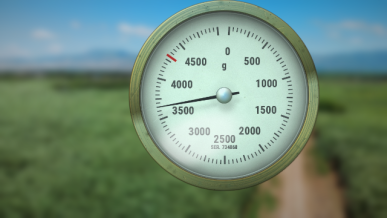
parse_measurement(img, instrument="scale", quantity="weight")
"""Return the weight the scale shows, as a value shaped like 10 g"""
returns 3650 g
